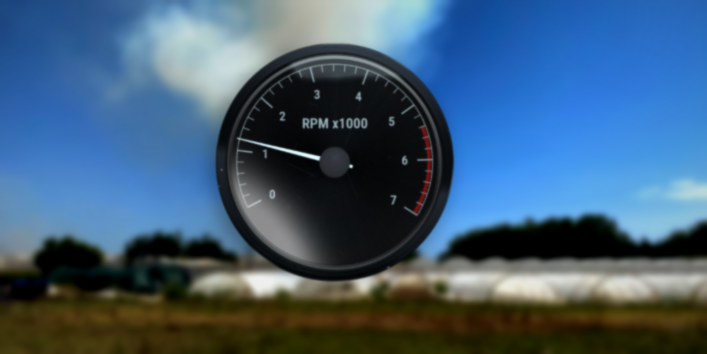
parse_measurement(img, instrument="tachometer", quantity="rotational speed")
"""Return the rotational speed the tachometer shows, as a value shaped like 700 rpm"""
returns 1200 rpm
